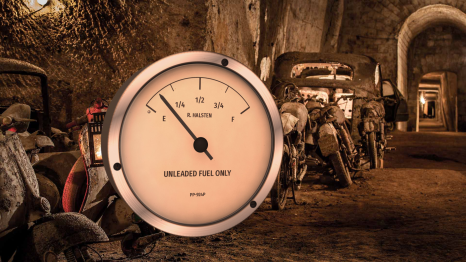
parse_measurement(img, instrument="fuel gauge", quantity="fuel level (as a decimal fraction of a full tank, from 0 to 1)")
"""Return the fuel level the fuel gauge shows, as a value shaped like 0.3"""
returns 0.125
